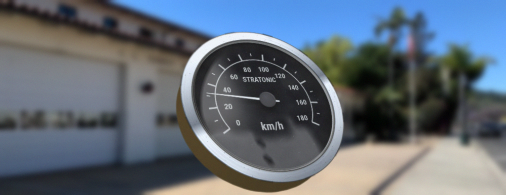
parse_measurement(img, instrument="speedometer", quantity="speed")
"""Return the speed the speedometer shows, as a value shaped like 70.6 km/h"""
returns 30 km/h
